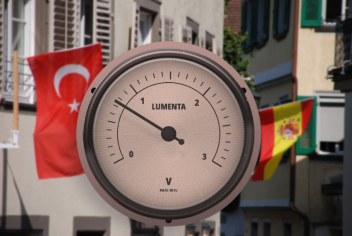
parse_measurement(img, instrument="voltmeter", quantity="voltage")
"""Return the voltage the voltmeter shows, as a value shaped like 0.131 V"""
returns 0.75 V
